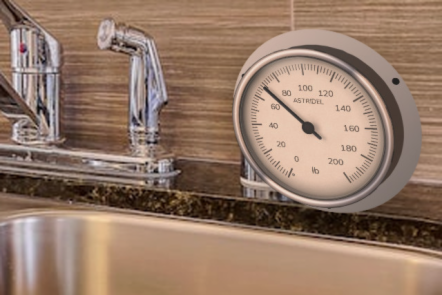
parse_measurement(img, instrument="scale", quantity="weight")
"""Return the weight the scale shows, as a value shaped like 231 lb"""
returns 70 lb
